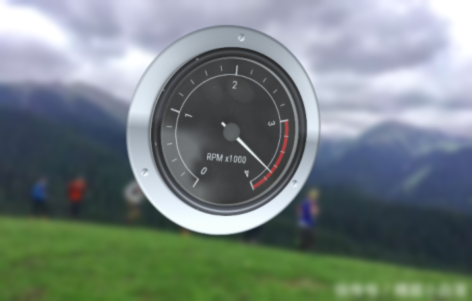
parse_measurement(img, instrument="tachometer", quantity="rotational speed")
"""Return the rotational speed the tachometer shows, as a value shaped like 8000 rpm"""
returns 3700 rpm
